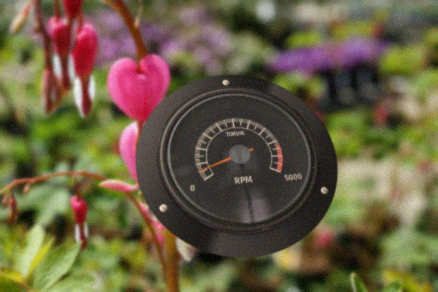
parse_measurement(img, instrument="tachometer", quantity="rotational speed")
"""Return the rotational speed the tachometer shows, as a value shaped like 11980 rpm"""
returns 250 rpm
